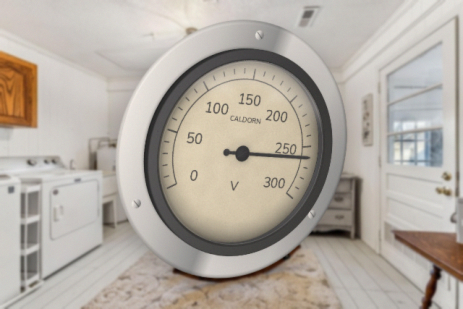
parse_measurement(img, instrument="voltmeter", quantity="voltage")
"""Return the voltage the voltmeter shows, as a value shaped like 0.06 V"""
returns 260 V
